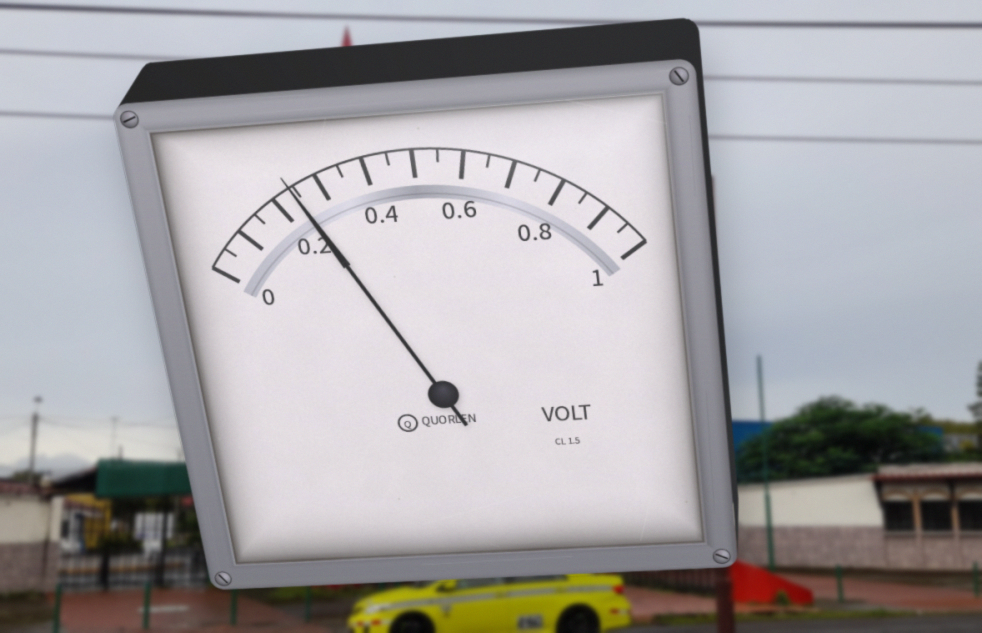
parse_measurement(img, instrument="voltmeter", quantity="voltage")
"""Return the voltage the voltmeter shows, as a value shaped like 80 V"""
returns 0.25 V
